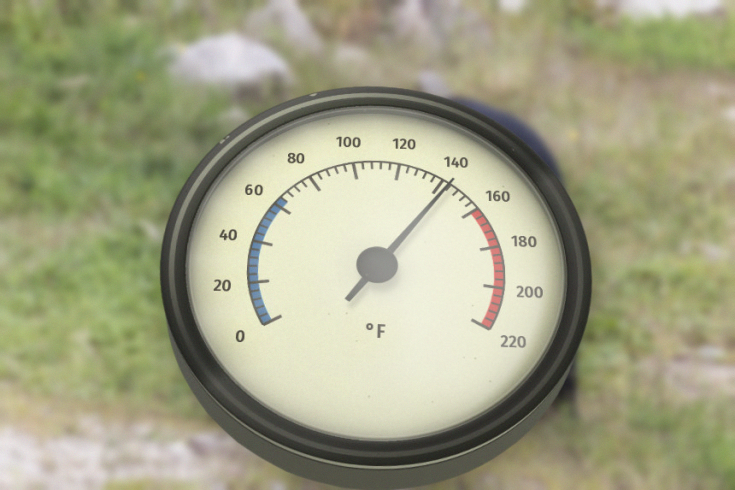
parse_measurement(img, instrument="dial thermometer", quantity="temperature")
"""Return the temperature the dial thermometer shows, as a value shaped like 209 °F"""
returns 144 °F
